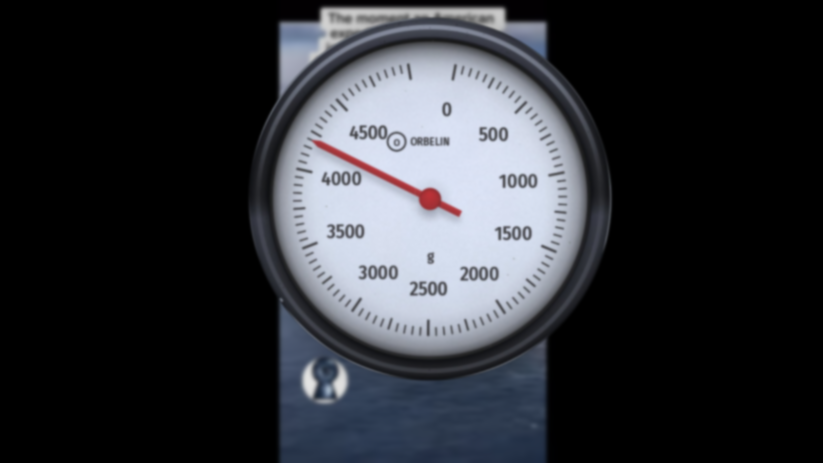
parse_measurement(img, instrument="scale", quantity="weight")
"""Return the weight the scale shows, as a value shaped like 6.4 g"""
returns 4200 g
